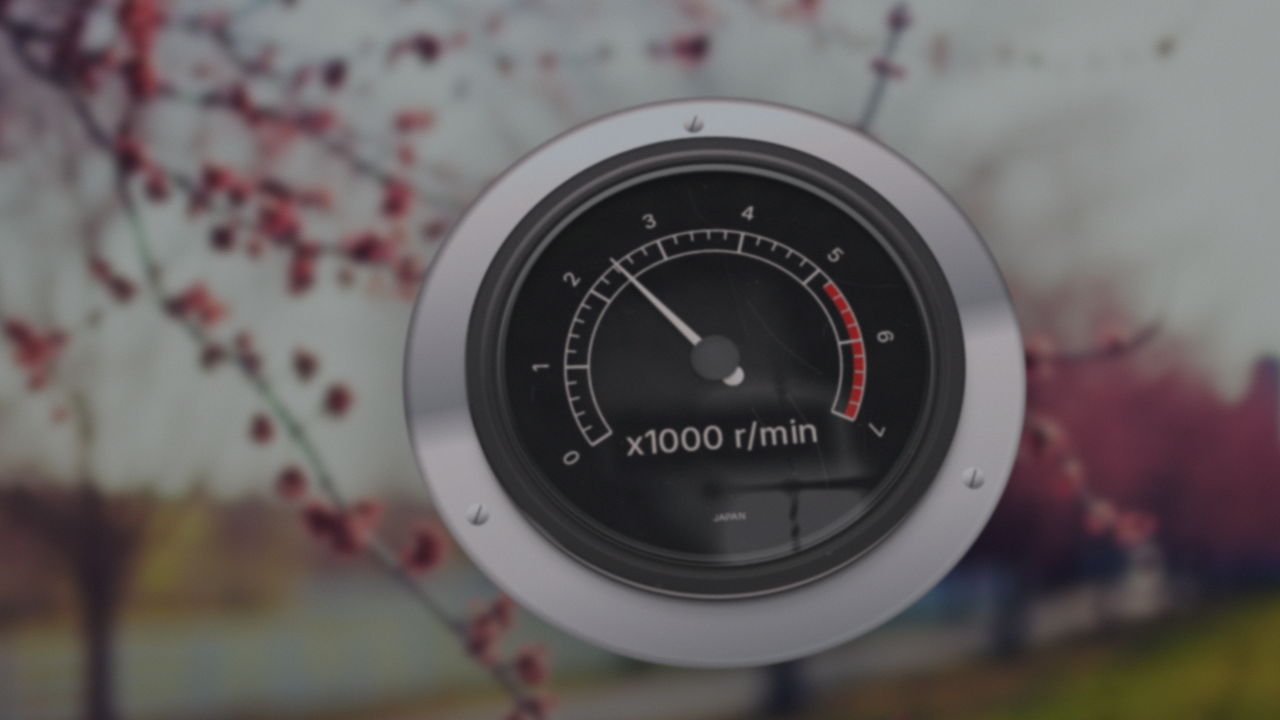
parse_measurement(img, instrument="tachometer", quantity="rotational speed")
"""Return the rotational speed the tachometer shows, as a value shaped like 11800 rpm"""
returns 2400 rpm
